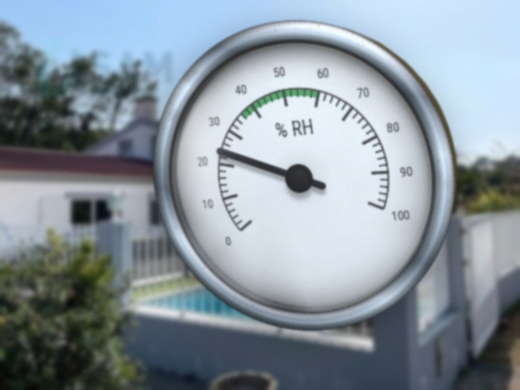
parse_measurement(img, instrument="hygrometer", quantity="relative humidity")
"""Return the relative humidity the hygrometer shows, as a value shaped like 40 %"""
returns 24 %
